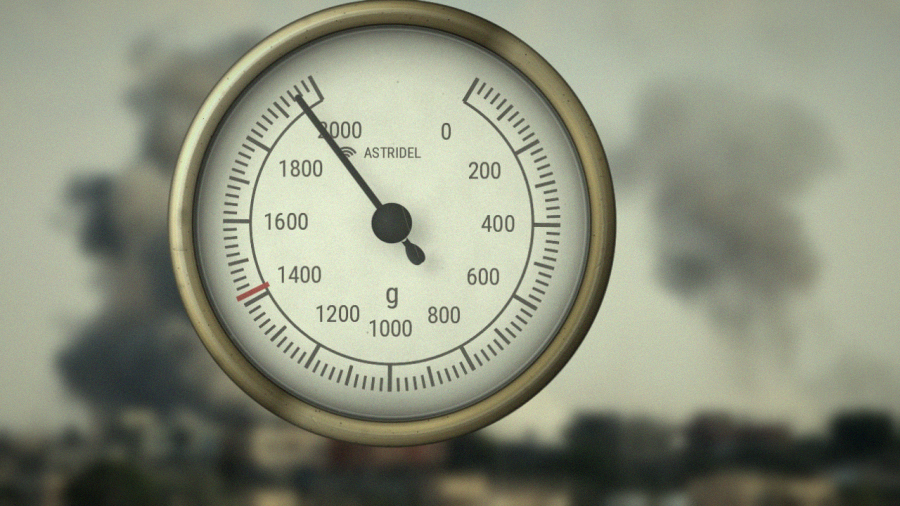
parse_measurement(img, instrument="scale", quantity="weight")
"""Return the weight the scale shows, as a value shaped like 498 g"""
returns 1950 g
